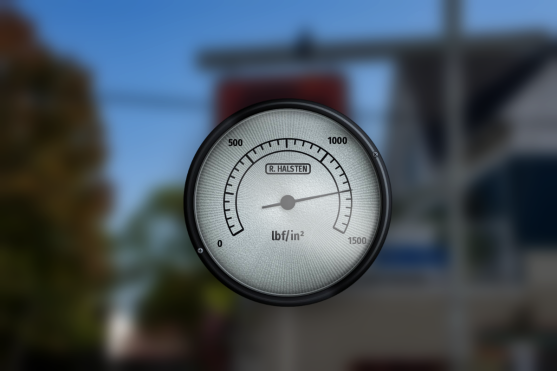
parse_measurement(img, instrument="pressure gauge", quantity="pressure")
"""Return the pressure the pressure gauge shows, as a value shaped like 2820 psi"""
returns 1250 psi
